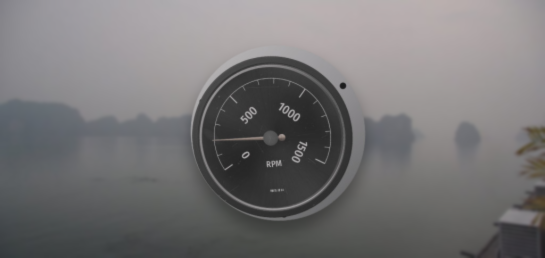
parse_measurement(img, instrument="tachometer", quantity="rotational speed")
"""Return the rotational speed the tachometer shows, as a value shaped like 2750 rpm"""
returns 200 rpm
